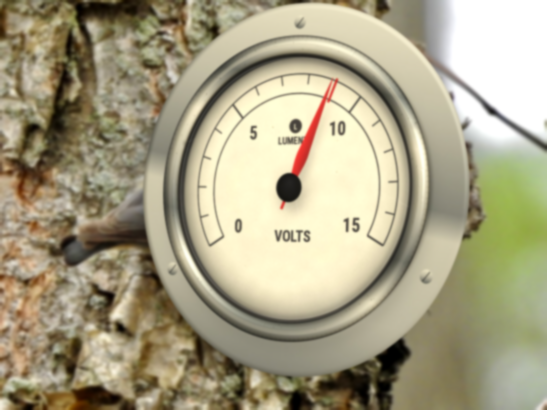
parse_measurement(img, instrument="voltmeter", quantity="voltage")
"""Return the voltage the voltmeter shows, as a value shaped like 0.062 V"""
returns 9 V
